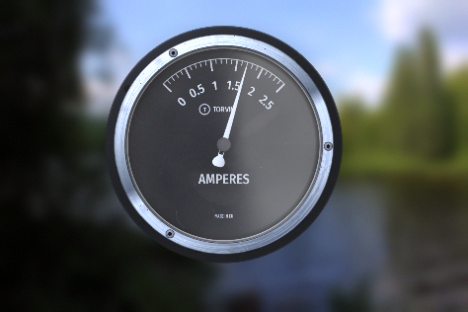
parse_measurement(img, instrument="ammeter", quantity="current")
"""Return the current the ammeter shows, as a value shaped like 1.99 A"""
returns 1.7 A
